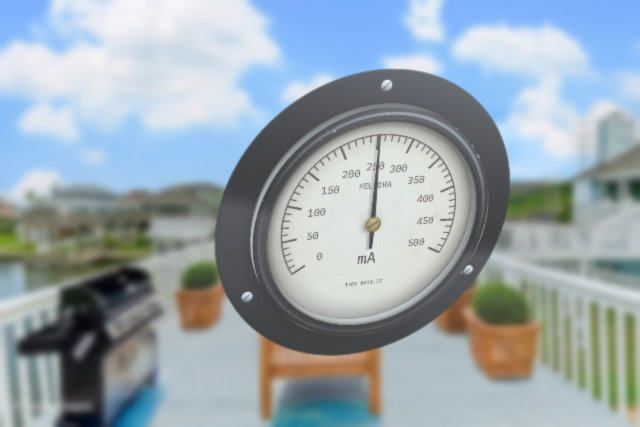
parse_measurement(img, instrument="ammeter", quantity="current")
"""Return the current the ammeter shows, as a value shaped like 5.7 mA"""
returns 250 mA
